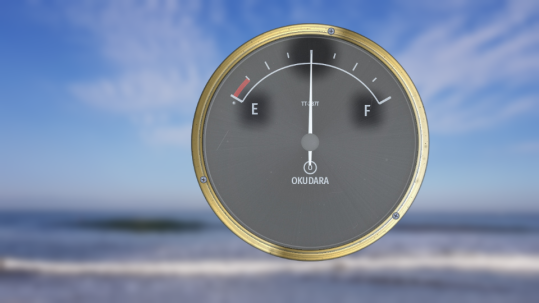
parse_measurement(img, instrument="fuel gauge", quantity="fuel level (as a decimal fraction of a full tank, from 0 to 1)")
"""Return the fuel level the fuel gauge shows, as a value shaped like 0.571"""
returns 0.5
